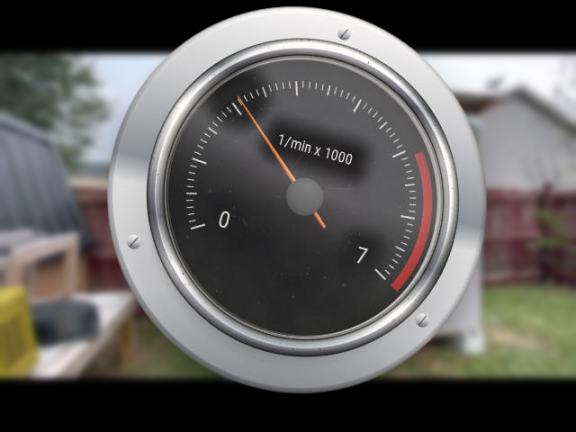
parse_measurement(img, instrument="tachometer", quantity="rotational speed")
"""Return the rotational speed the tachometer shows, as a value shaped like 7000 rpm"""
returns 2100 rpm
